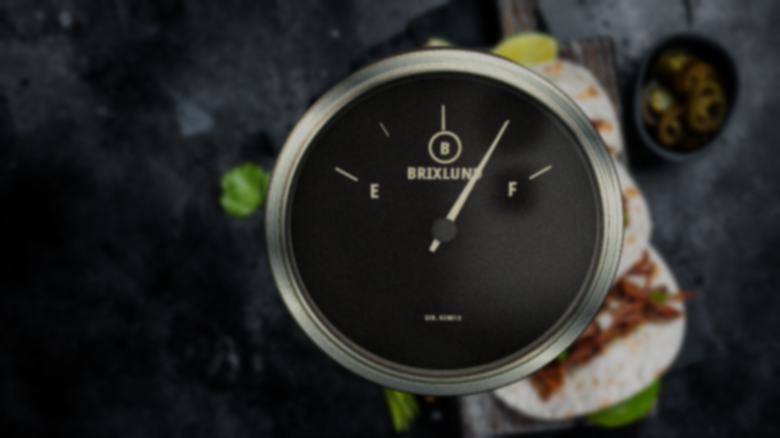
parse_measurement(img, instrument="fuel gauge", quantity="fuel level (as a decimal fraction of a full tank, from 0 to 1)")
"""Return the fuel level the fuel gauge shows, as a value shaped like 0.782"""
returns 0.75
